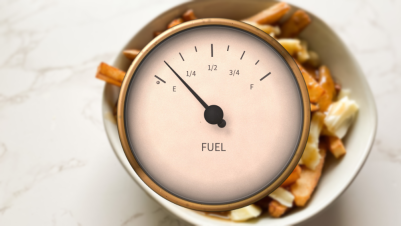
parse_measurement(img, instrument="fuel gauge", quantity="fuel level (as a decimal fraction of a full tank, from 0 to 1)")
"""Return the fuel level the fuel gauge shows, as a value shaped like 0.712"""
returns 0.125
